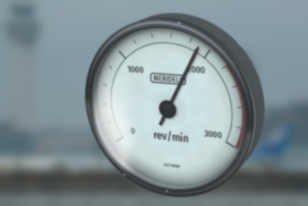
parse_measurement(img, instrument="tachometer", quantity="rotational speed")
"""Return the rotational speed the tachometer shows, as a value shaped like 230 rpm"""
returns 1900 rpm
